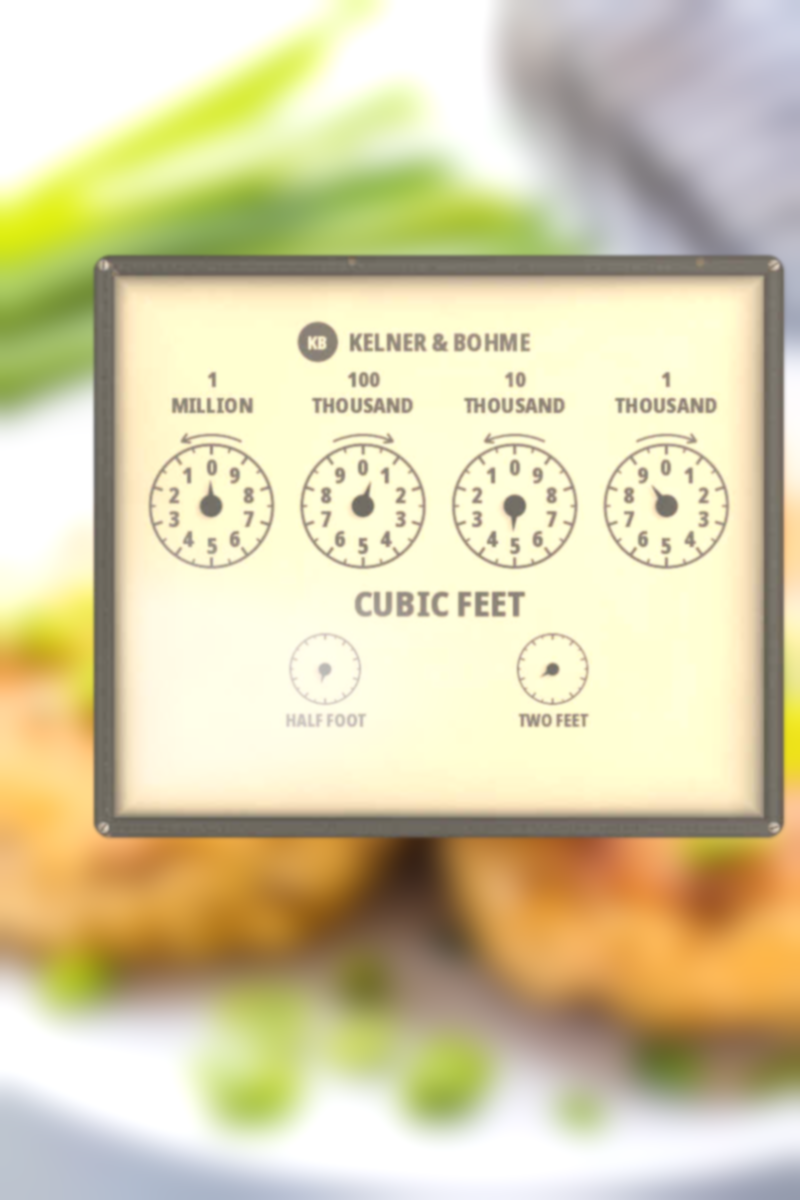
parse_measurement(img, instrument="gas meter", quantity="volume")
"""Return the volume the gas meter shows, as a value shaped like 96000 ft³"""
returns 4900 ft³
